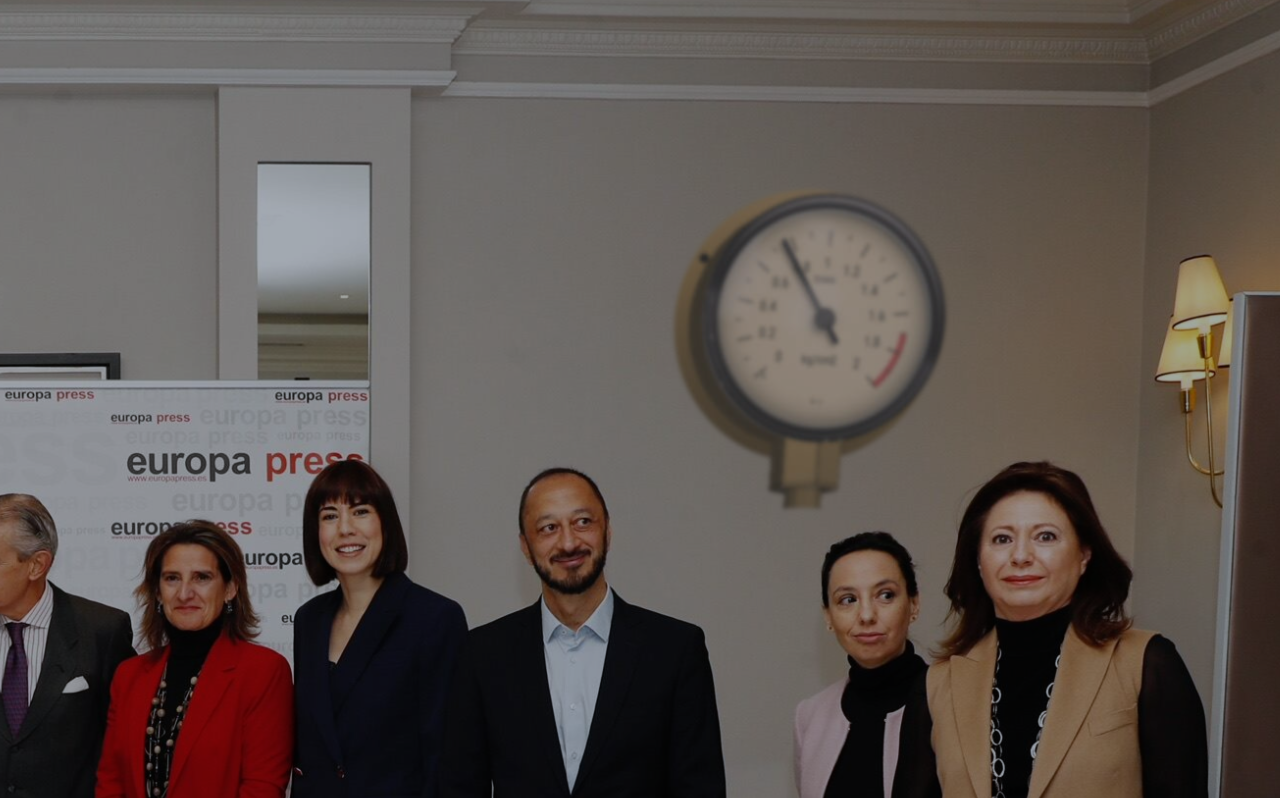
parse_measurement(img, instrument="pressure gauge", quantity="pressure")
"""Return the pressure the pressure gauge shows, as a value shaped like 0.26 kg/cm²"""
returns 0.75 kg/cm²
